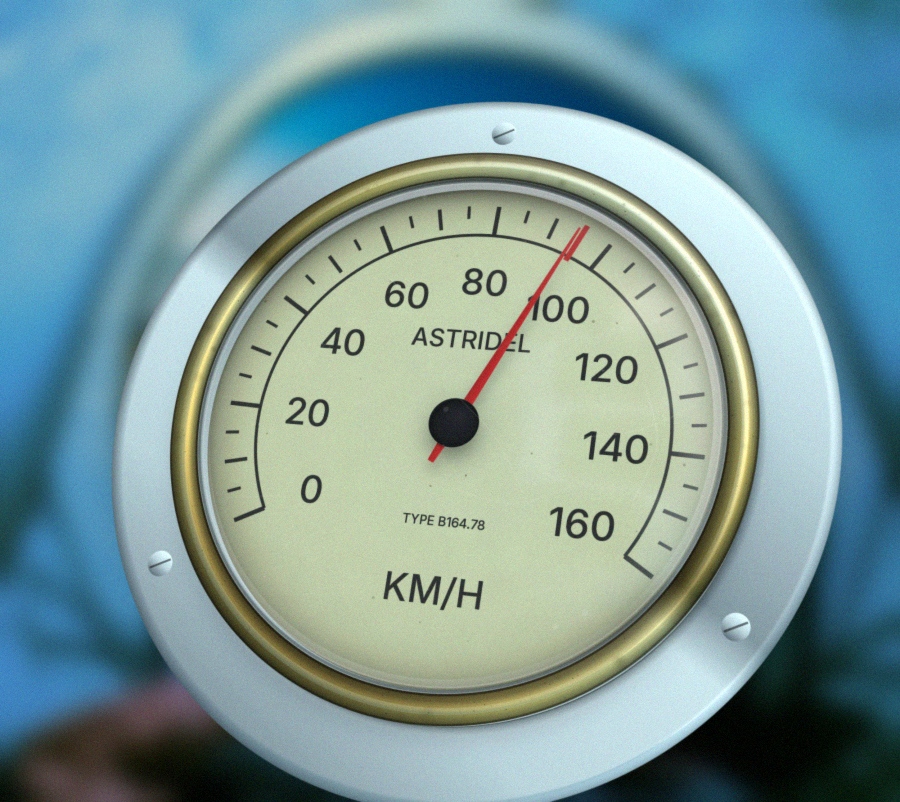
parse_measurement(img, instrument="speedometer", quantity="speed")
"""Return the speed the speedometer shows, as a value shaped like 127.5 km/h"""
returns 95 km/h
